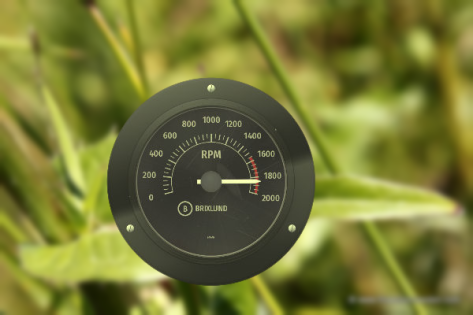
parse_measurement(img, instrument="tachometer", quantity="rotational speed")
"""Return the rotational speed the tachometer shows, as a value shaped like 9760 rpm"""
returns 1850 rpm
